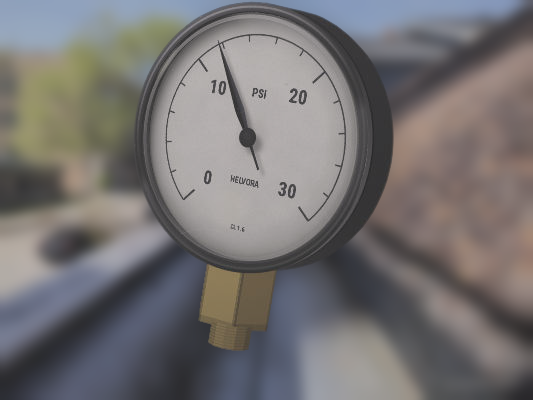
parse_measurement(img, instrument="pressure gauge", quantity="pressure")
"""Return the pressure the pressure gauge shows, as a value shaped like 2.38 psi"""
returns 12 psi
